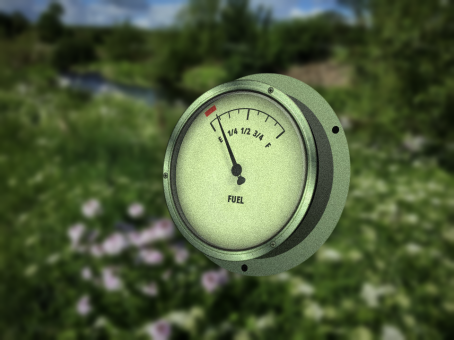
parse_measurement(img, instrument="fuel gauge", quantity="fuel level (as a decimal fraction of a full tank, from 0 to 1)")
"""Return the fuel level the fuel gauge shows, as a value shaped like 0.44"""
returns 0.125
